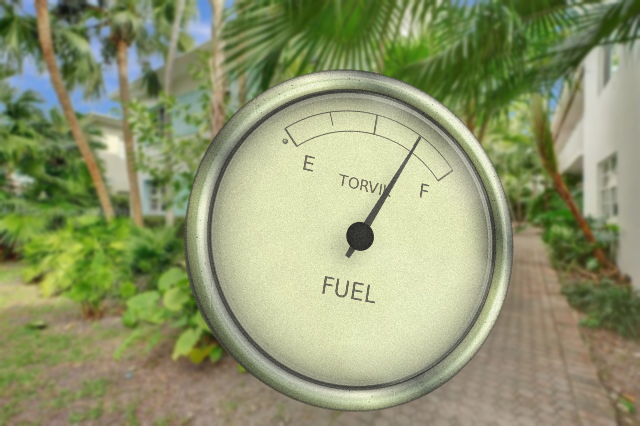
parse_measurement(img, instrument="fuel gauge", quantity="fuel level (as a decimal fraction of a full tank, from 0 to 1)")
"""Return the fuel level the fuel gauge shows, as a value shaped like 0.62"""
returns 0.75
